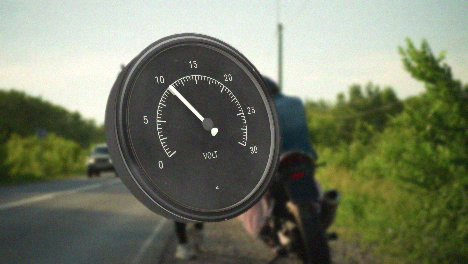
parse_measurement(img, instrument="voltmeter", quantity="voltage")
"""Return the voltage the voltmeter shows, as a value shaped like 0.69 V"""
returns 10 V
